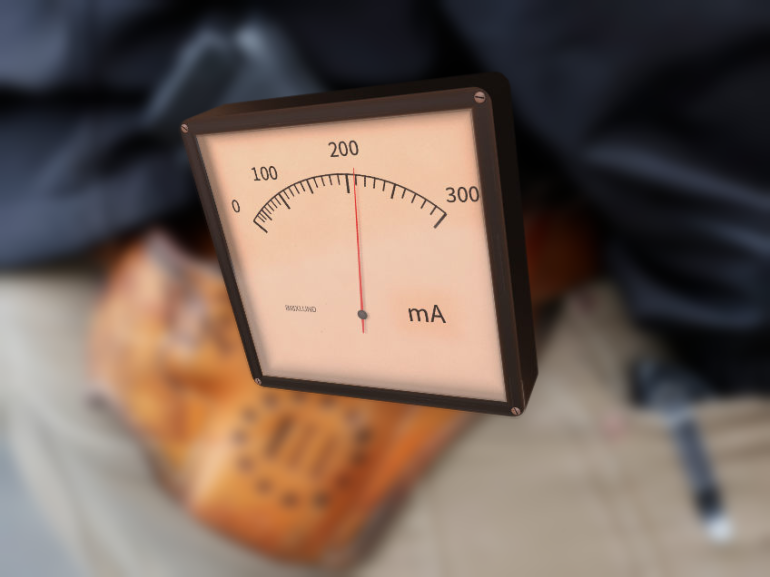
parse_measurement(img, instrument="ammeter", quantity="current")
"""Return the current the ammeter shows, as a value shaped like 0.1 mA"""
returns 210 mA
